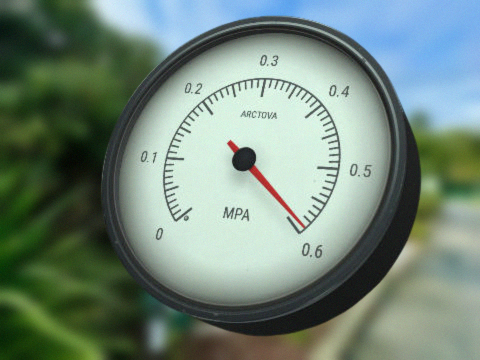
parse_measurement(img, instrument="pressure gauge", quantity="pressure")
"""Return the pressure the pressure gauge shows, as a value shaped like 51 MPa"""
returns 0.59 MPa
